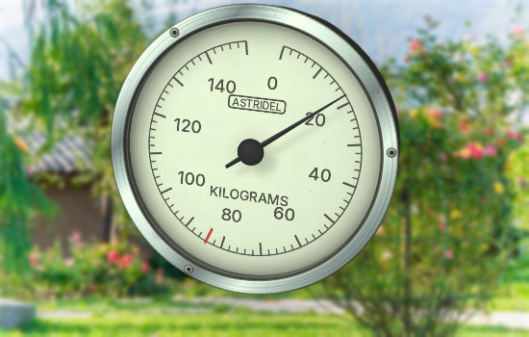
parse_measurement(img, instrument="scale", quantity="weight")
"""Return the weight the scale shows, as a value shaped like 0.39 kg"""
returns 18 kg
